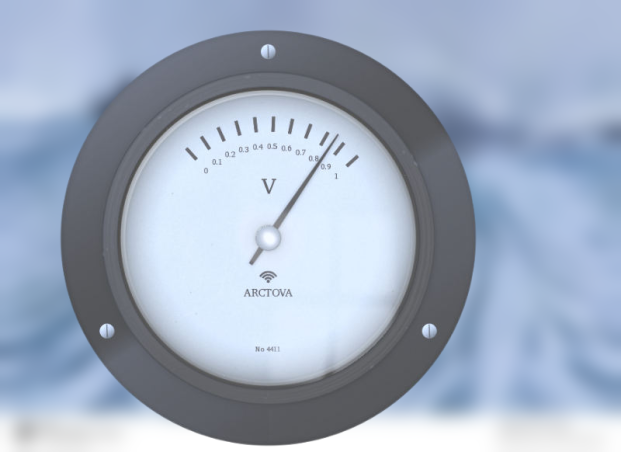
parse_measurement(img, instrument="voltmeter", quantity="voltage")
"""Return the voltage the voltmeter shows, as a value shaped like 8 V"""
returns 0.85 V
